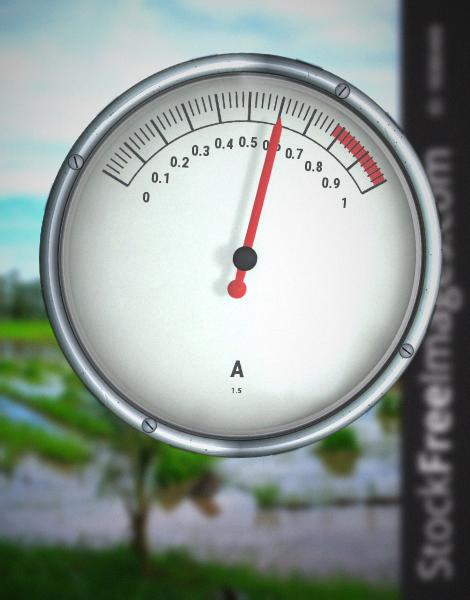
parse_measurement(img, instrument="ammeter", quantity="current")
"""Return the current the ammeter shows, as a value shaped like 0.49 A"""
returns 0.6 A
